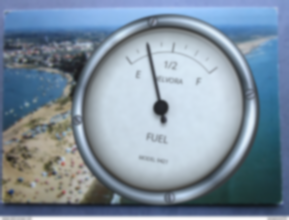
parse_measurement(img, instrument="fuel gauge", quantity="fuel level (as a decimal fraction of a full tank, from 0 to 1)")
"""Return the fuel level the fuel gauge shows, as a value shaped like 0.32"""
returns 0.25
